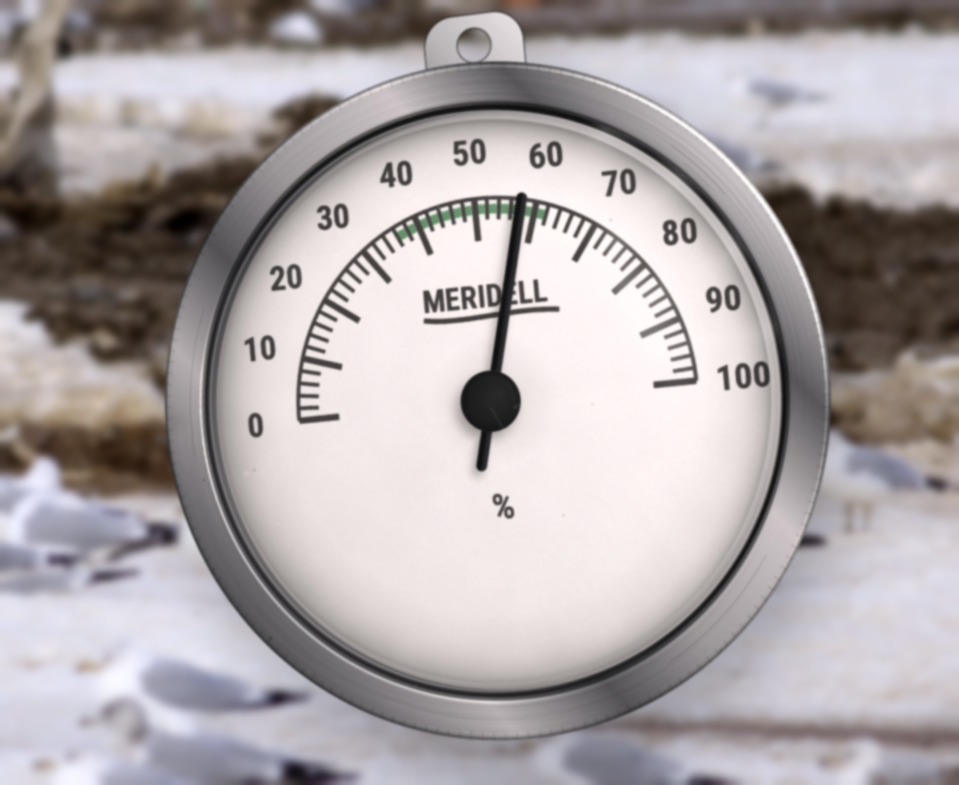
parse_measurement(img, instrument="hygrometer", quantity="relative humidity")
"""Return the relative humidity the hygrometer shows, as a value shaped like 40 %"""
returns 58 %
